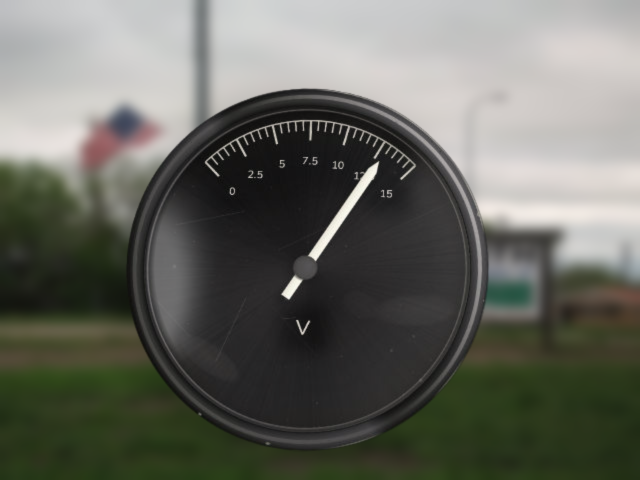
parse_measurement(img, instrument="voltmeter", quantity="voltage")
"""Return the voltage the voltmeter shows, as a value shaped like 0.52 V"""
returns 13 V
